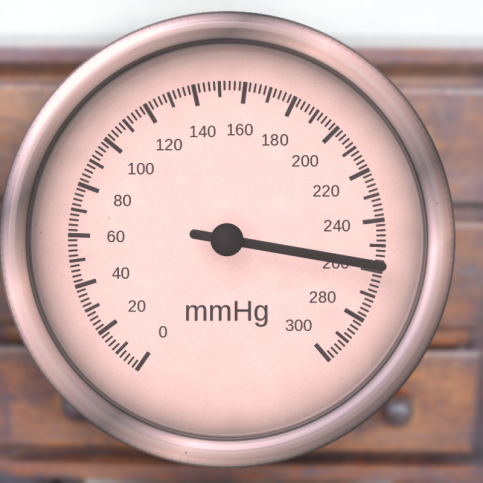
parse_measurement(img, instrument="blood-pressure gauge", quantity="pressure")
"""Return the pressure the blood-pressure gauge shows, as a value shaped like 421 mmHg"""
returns 258 mmHg
